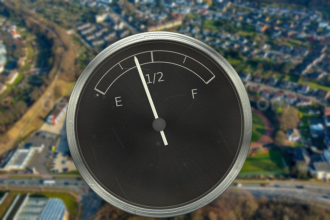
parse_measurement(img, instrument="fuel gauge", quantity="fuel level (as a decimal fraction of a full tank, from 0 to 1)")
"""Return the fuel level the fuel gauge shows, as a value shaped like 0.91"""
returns 0.375
